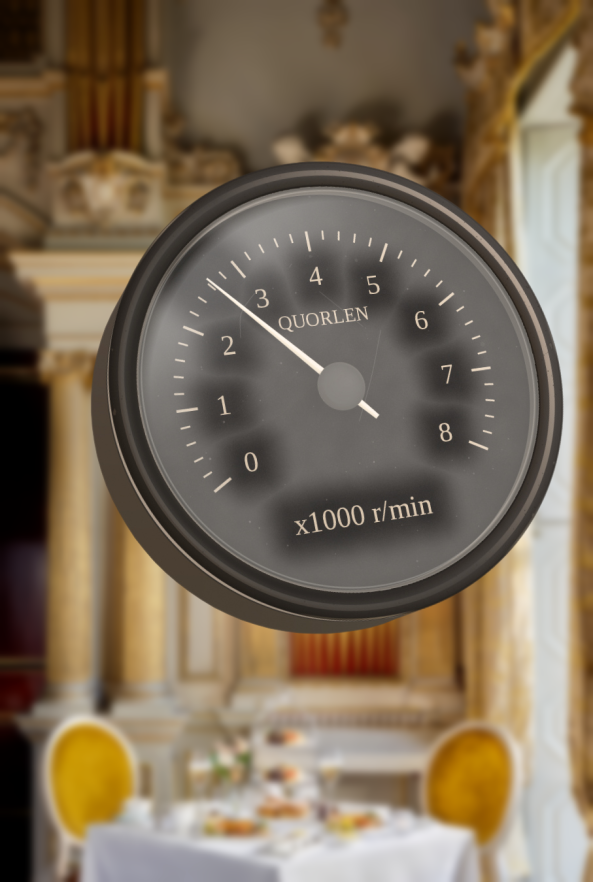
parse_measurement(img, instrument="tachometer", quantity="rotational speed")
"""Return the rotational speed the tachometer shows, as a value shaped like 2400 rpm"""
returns 2600 rpm
